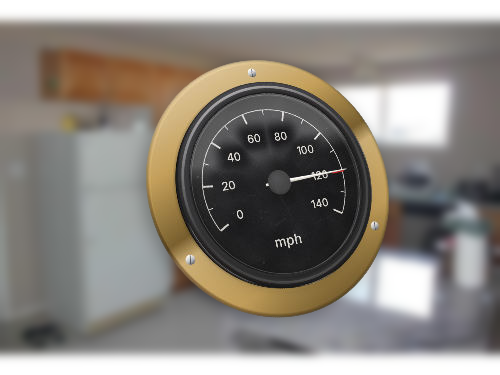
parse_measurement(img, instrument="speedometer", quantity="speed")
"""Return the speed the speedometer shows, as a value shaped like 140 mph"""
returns 120 mph
